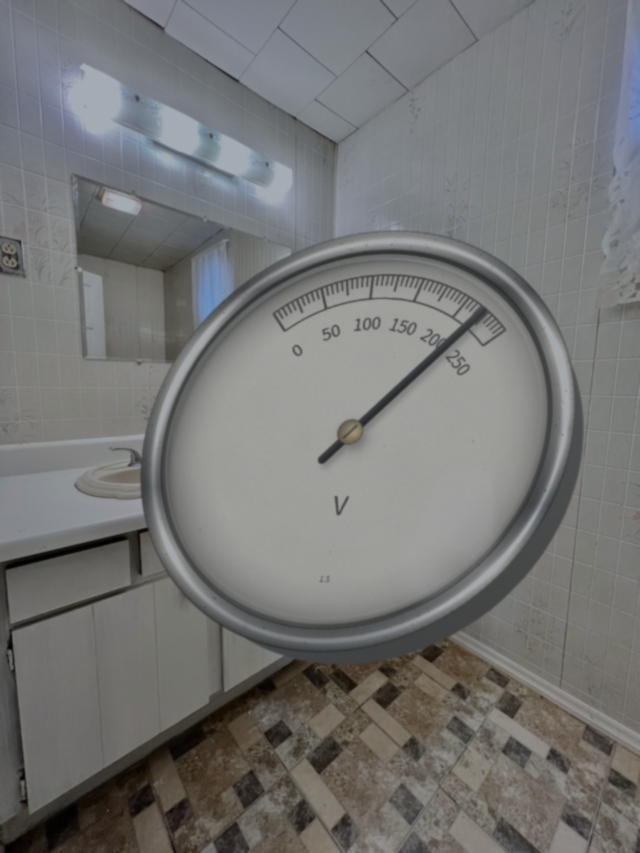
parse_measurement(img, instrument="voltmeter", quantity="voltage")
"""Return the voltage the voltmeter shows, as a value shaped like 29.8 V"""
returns 225 V
